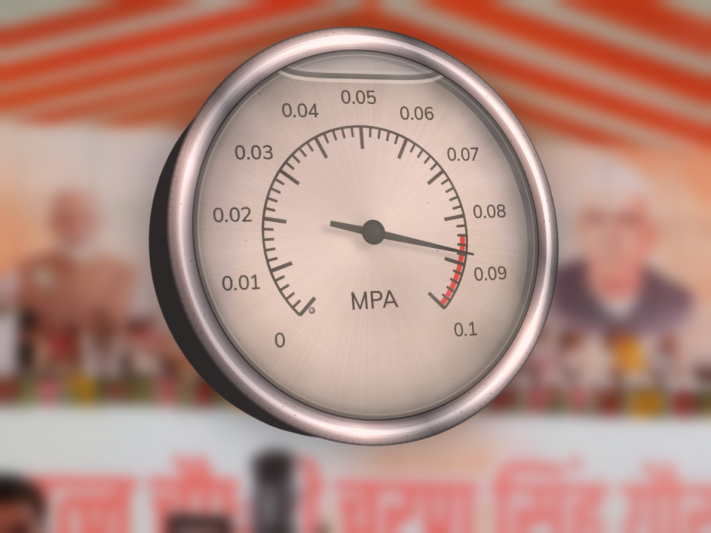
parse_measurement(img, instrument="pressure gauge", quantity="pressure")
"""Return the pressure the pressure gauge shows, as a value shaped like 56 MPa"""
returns 0.088 MPa
